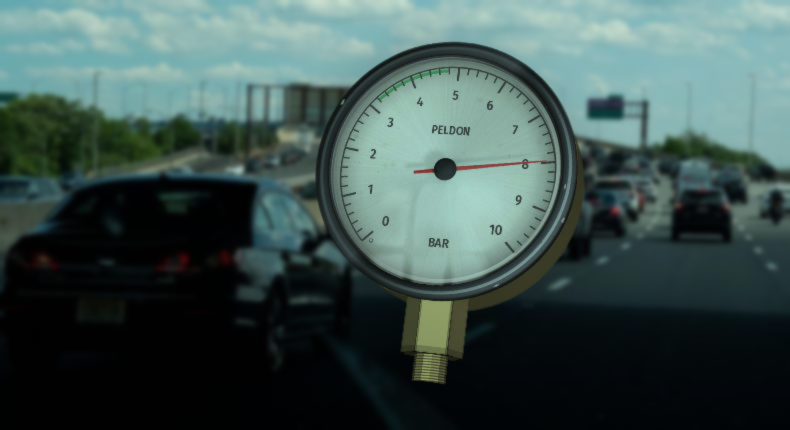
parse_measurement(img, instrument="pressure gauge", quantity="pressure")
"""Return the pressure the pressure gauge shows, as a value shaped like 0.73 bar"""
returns 8 bar
